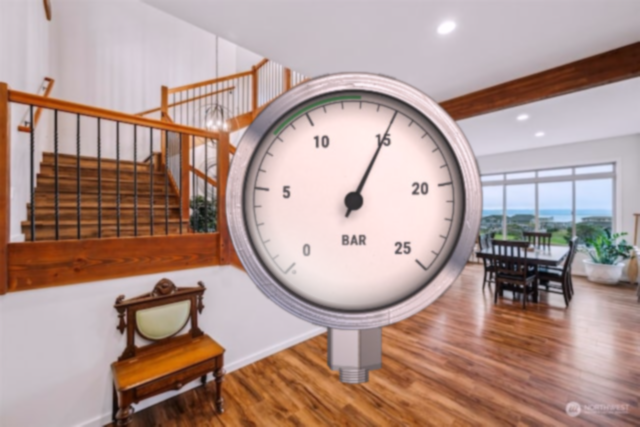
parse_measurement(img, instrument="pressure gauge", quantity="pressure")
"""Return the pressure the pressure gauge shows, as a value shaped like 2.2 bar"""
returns 15 bar
